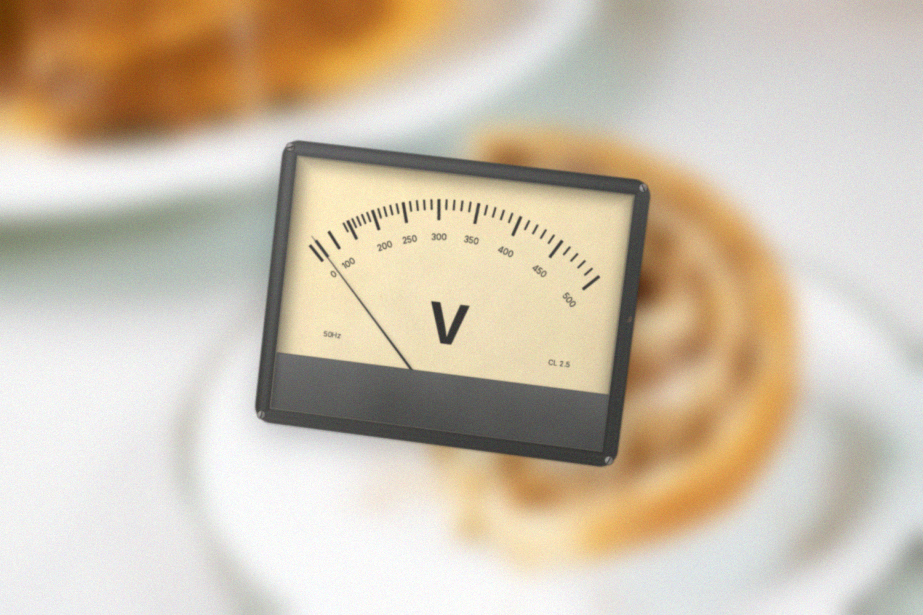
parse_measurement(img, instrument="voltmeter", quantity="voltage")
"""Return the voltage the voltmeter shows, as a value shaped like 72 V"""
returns 50 V
